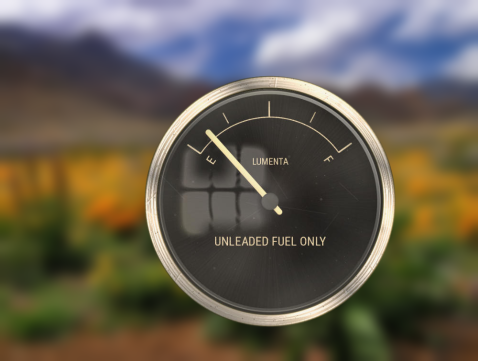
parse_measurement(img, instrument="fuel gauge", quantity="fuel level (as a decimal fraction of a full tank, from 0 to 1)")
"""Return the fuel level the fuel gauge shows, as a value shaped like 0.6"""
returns 0.125
